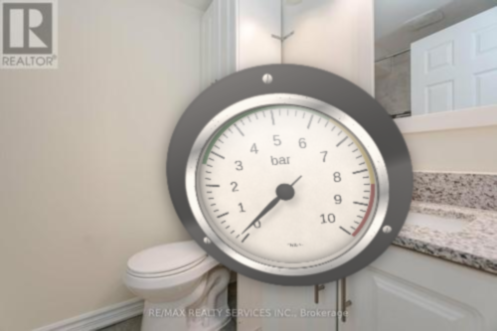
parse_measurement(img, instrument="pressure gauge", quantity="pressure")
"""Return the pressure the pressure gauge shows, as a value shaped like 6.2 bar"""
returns 0.2 bar
